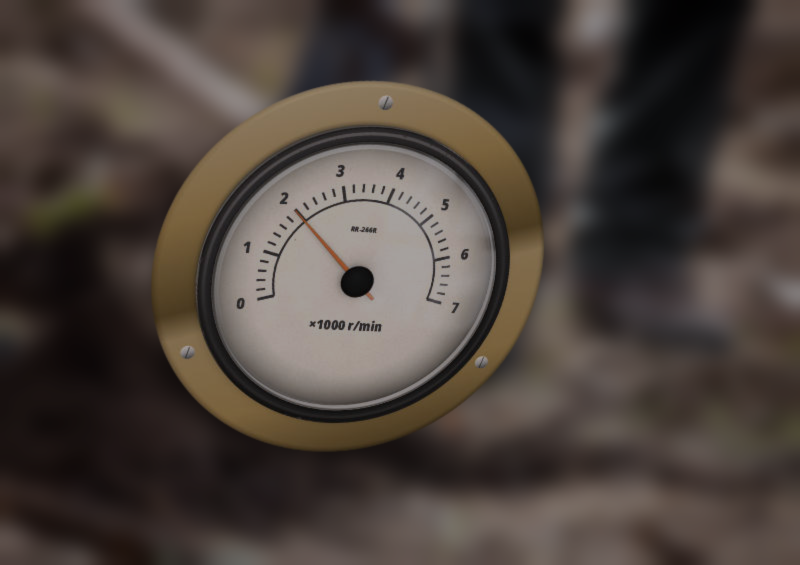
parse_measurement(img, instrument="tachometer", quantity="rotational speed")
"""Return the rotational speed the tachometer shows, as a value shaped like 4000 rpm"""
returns 2000 rpm
